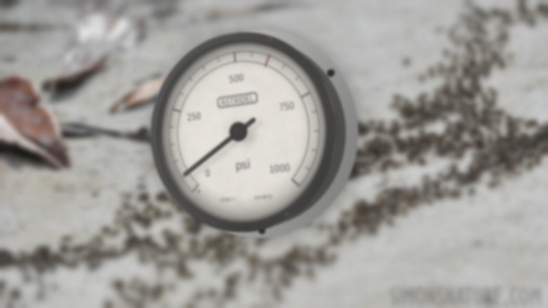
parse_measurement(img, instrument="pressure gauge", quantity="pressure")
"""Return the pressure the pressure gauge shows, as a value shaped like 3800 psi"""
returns 50 psi
